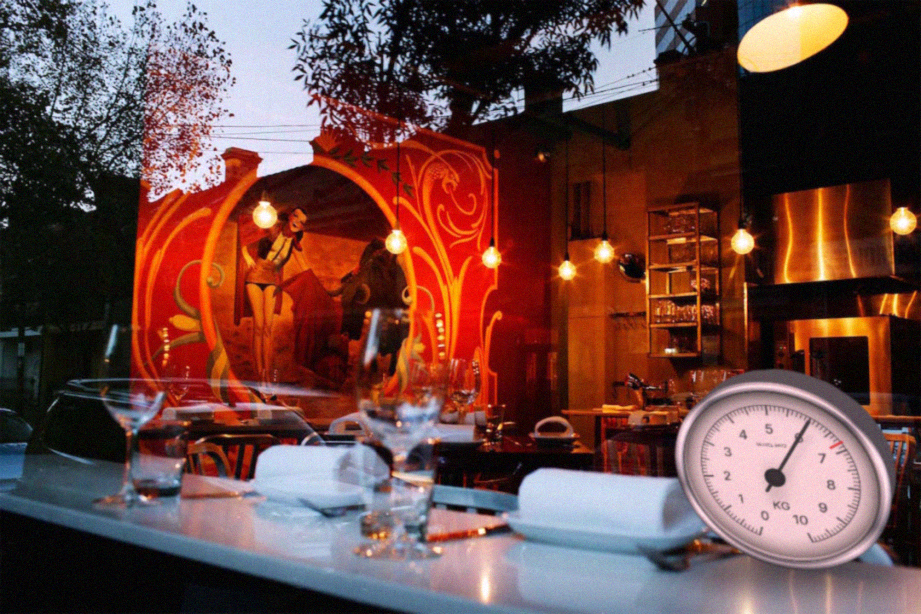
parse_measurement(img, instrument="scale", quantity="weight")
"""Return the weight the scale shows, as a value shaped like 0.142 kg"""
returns 6 kg
